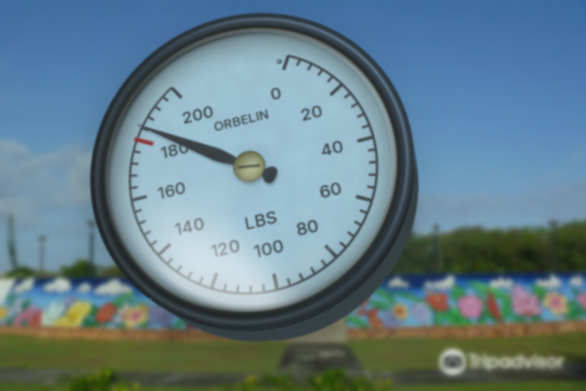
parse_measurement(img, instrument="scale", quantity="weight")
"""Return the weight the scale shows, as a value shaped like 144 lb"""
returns 184 lb
